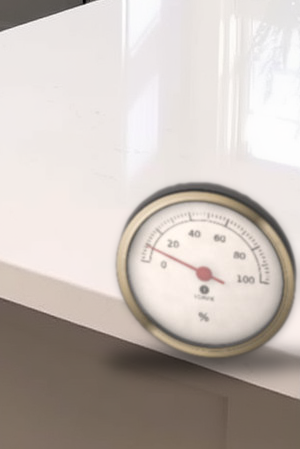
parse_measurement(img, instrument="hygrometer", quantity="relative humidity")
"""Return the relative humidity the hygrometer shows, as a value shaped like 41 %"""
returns 10 %
